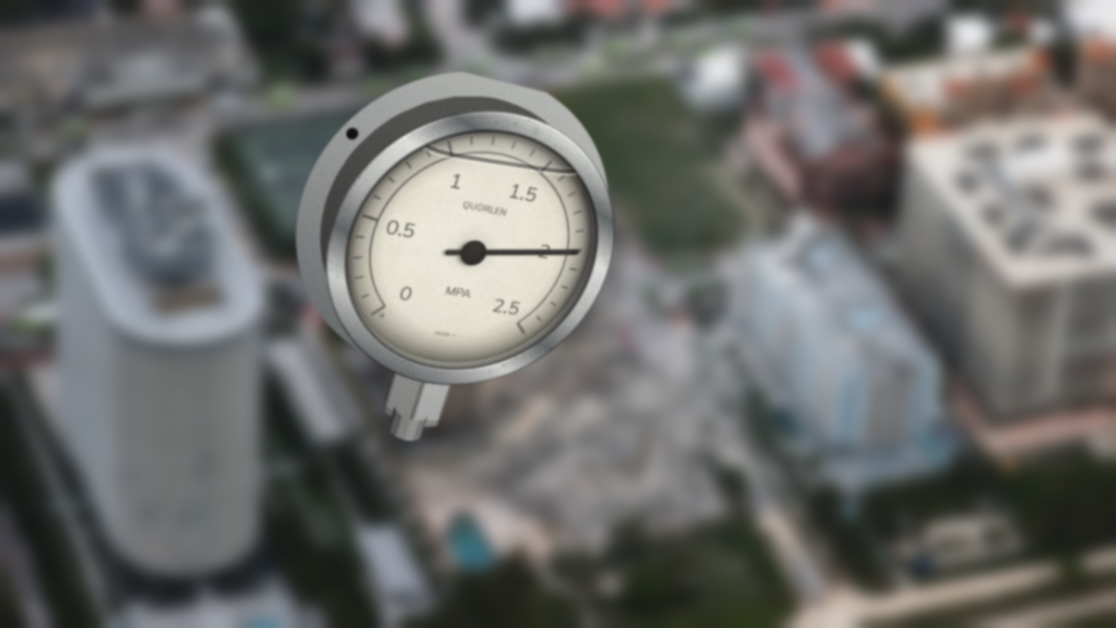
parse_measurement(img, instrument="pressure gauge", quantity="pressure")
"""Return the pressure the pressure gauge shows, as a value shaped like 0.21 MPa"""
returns 2 MPa
